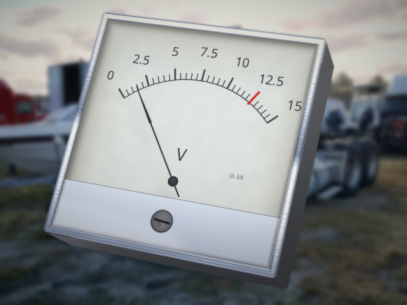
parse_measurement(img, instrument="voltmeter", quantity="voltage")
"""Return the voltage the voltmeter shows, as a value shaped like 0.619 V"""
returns 1.5 V
